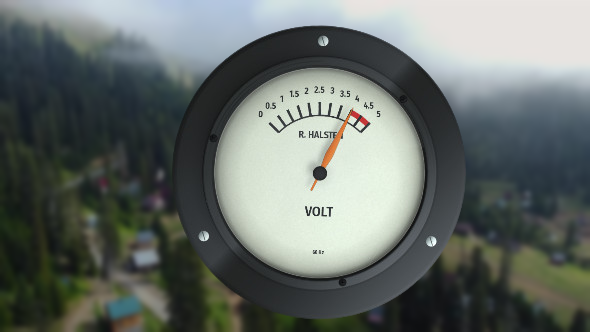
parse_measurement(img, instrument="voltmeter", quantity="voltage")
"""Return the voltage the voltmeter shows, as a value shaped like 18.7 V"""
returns 4 V
